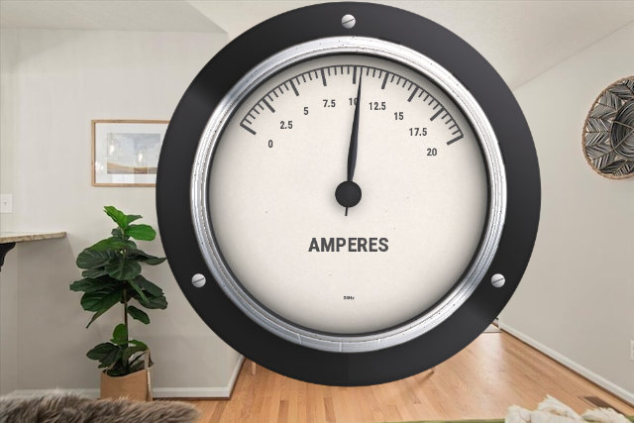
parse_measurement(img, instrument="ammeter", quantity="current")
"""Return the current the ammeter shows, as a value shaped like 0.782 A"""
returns 10.5 A
